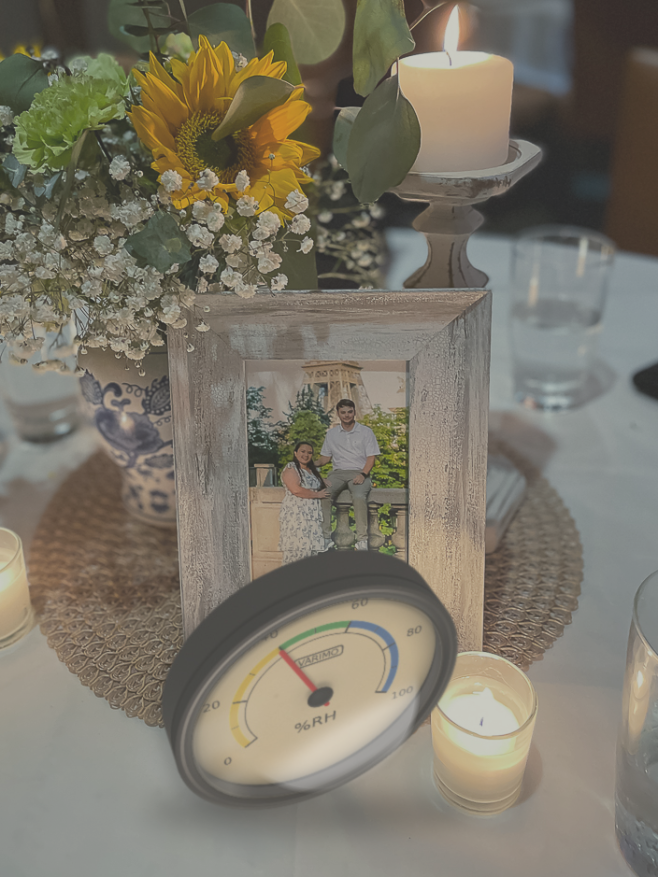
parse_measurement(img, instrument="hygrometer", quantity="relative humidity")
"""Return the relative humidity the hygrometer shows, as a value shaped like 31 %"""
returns 40 %
